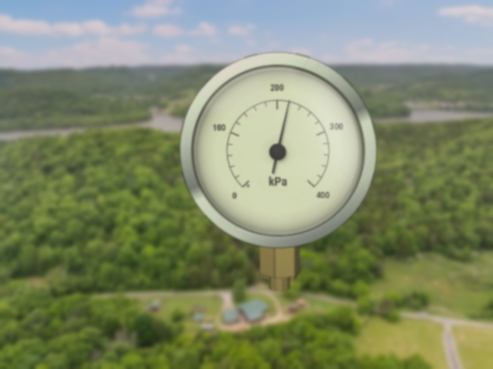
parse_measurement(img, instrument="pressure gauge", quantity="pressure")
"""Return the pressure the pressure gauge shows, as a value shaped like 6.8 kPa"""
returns 220 kPa
